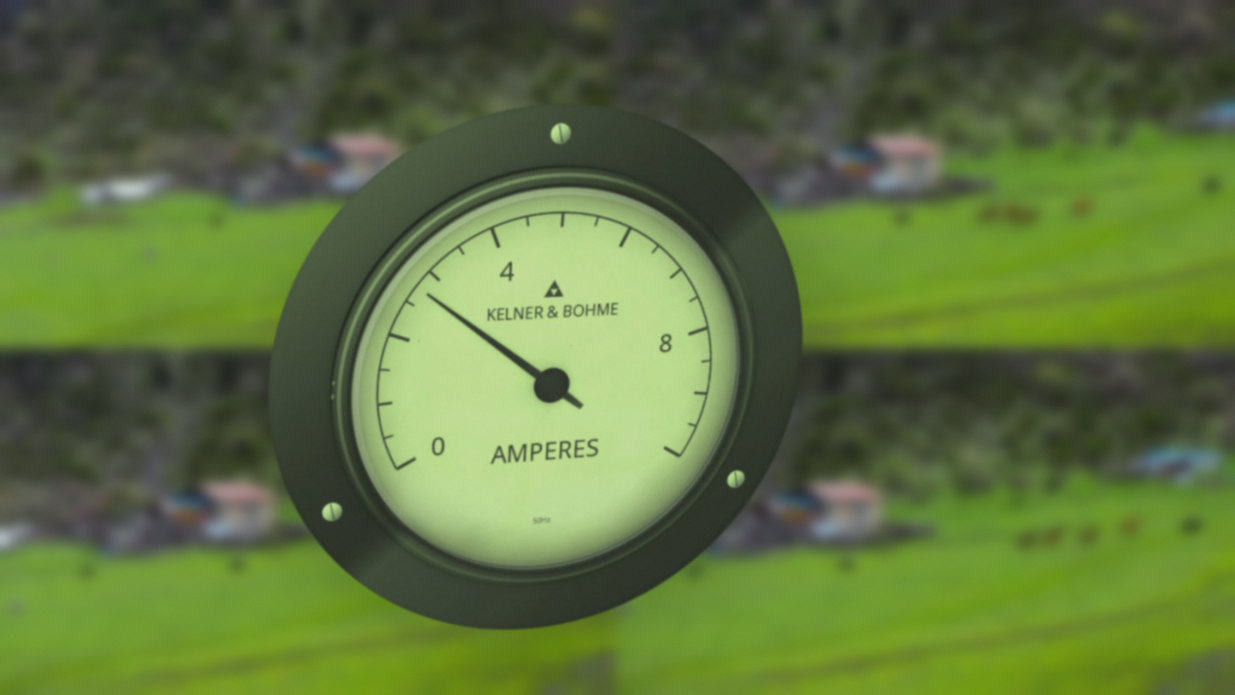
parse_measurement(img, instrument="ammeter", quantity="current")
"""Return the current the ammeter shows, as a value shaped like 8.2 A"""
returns 2.75 A
